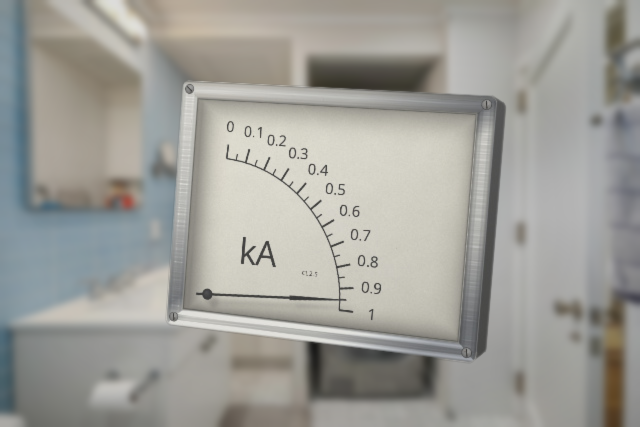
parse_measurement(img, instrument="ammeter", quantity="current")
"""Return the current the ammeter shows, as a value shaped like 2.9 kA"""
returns 0.95 kA
